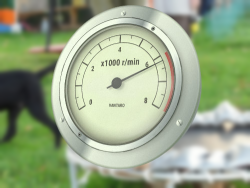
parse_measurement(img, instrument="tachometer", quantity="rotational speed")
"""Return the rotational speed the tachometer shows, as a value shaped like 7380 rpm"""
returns 6250 rpm
